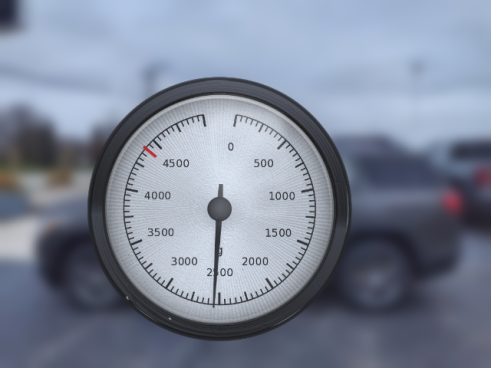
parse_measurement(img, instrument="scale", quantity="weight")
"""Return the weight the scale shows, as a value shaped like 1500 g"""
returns 2550 g
